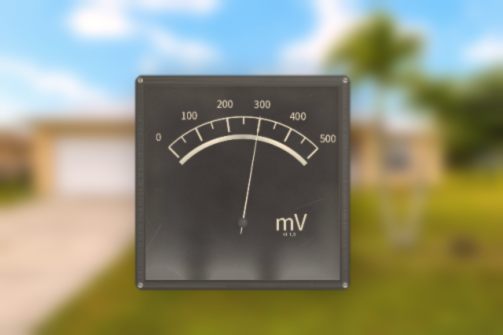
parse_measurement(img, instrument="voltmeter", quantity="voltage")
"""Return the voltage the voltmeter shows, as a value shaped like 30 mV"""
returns 300 mV
